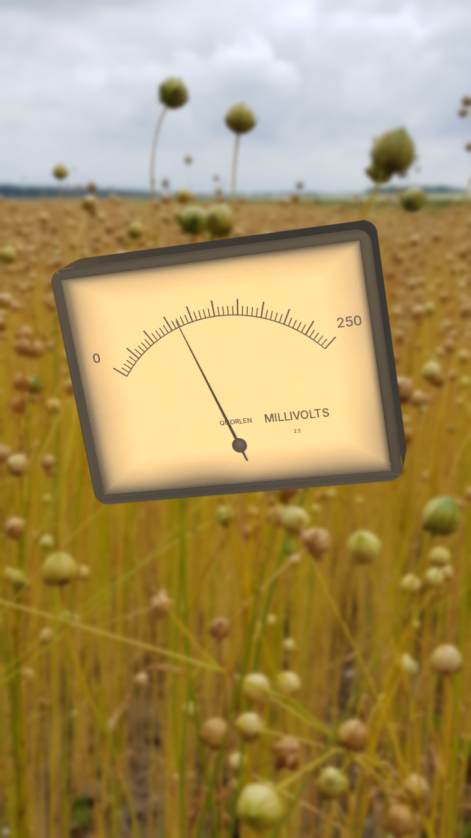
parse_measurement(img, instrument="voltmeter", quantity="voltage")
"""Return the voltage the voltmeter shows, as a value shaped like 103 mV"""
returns 85 mV
